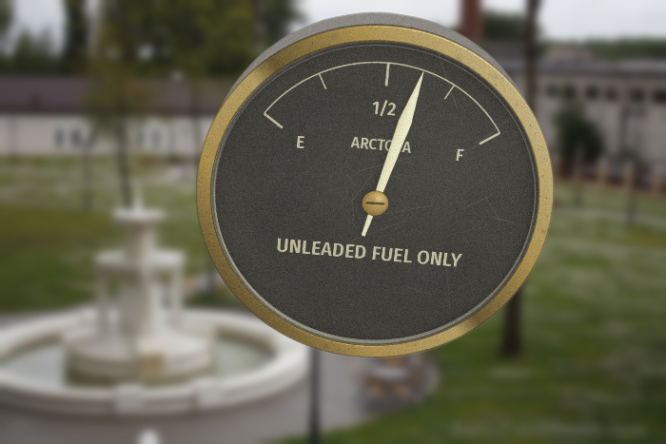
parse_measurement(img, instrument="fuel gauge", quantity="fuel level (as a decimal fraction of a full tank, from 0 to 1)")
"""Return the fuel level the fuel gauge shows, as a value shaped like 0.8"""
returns 0.625
